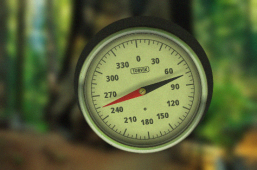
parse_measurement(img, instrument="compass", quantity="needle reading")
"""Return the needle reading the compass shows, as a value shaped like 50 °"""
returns 255 °
